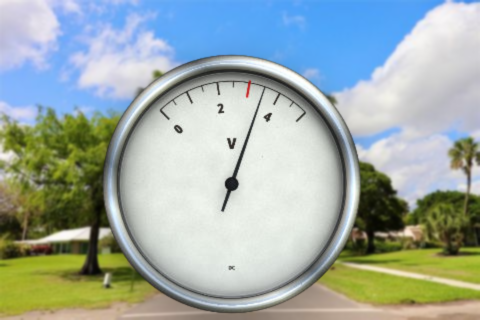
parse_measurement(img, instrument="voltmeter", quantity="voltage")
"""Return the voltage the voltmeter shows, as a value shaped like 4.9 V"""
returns 3.5 V
